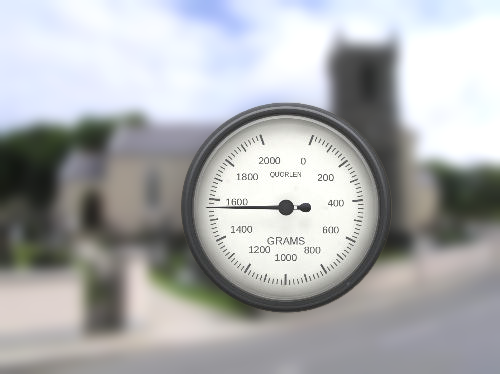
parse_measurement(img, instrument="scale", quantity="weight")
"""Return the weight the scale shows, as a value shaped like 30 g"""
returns 1560 g
